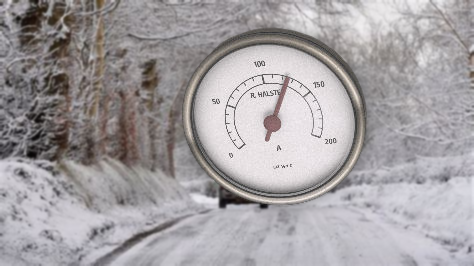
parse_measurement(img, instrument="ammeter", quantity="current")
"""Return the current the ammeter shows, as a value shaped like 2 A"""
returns 125 A
